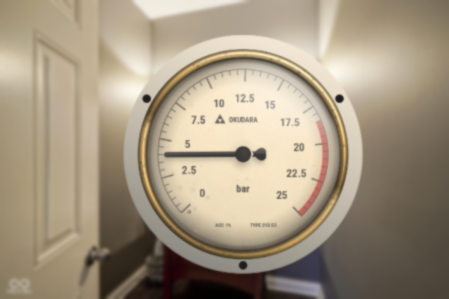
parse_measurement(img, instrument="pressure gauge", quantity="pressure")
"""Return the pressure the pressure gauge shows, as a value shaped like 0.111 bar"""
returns 4 bar
